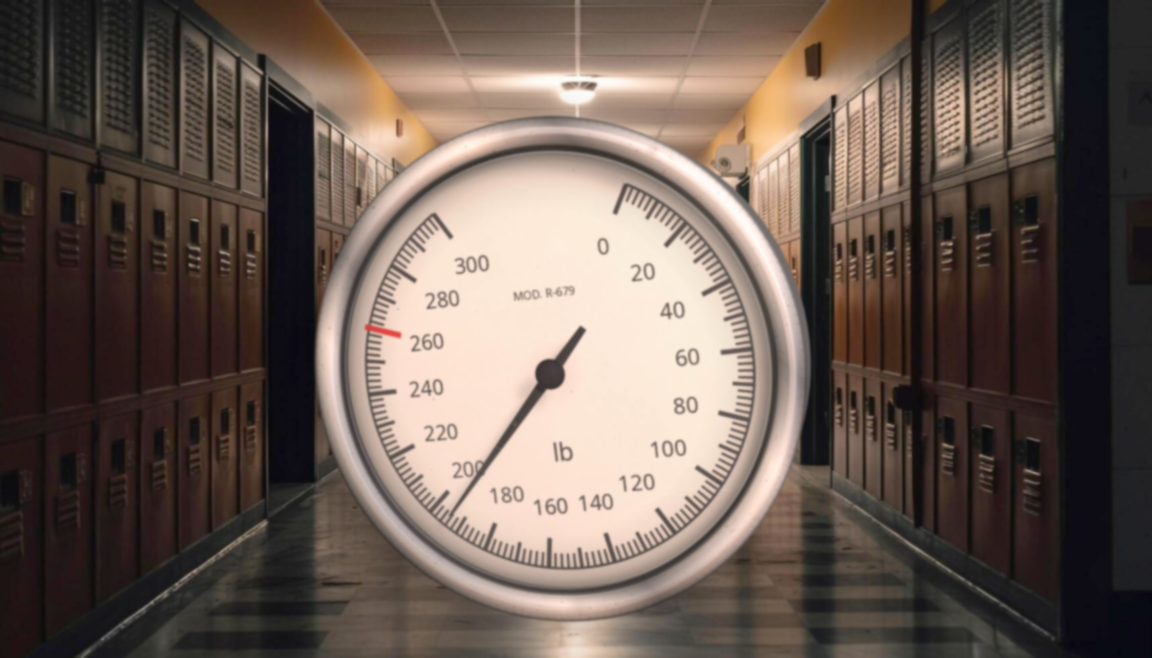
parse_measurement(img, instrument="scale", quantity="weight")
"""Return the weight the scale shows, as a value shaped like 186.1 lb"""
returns 194 lb
